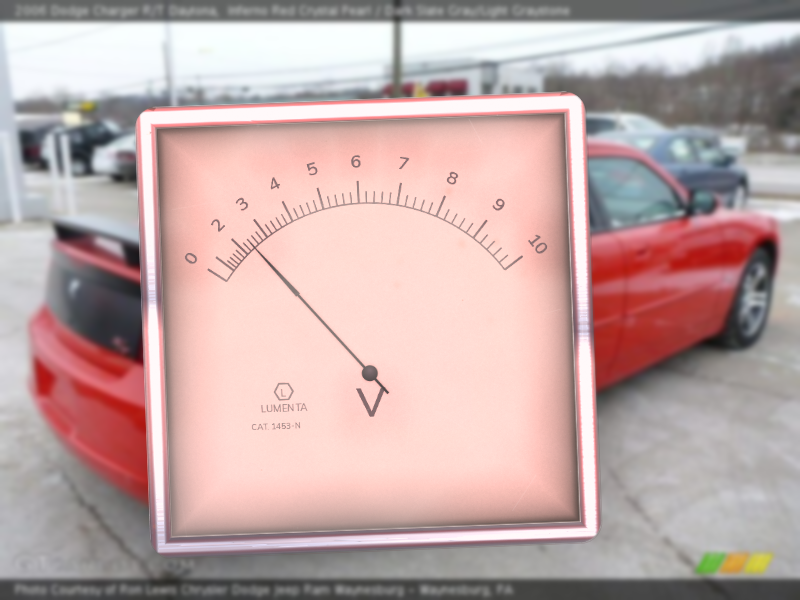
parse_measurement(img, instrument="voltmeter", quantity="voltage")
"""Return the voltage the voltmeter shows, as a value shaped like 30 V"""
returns 2.4 V
